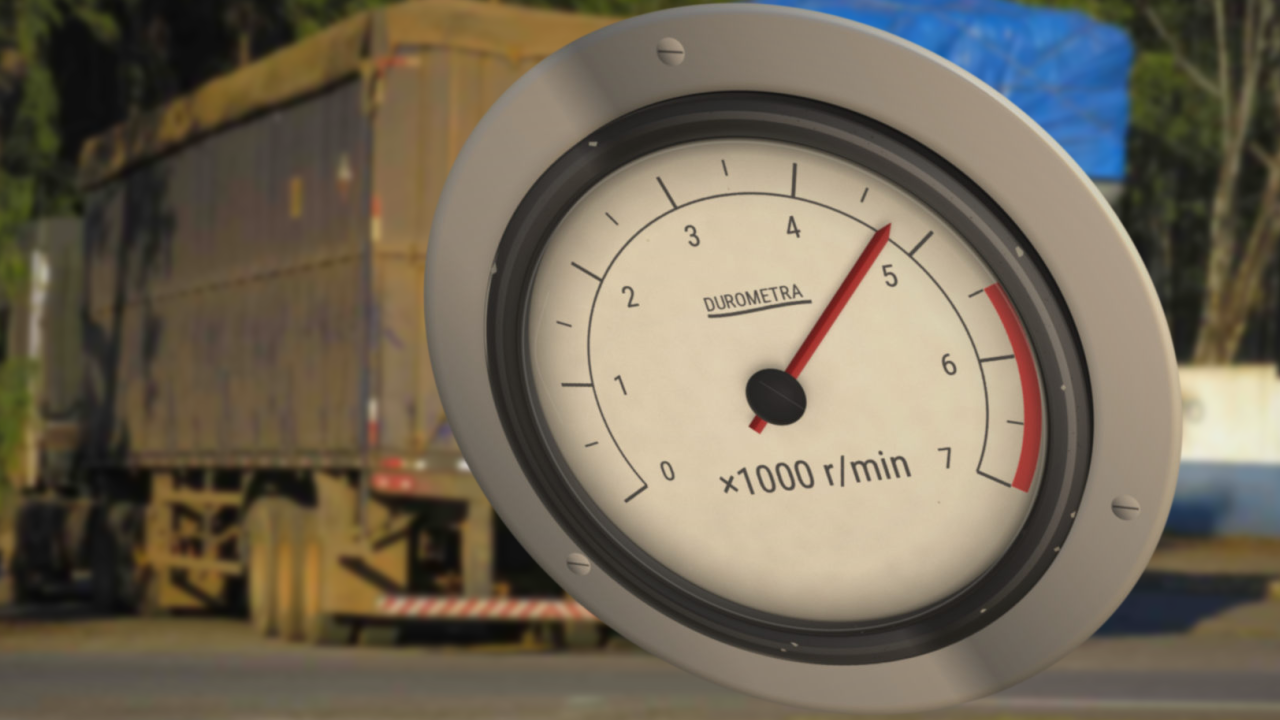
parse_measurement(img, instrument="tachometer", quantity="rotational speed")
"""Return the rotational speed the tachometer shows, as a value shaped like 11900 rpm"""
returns 4750 rpm
